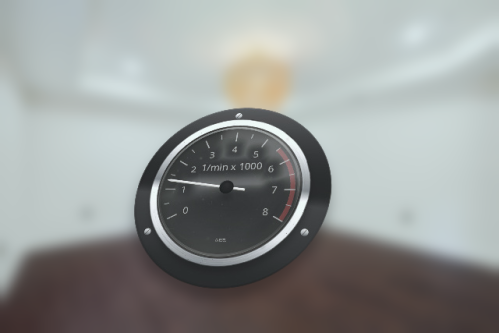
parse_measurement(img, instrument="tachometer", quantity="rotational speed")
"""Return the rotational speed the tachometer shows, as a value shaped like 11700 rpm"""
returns 1250 rpm
